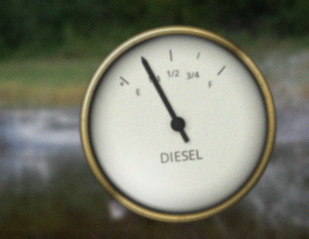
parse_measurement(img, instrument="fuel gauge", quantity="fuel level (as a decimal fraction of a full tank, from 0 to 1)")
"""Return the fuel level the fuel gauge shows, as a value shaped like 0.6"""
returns 0.25
